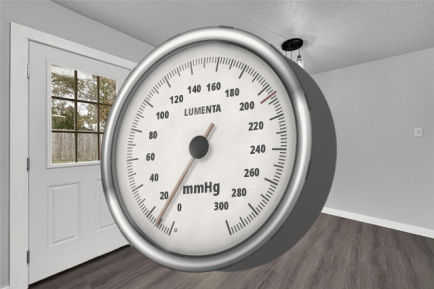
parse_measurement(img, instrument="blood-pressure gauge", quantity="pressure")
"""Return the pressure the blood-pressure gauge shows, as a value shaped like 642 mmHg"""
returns 10 mmHg
